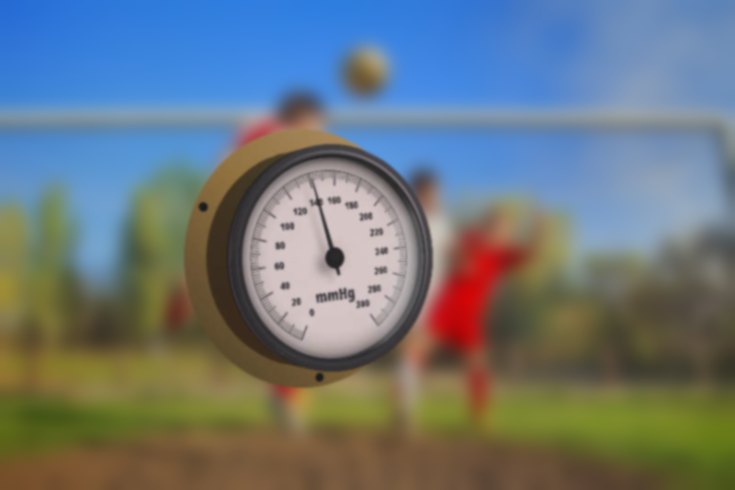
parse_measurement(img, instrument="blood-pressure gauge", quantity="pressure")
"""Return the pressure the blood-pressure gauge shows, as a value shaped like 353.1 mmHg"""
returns 140 mmHg
